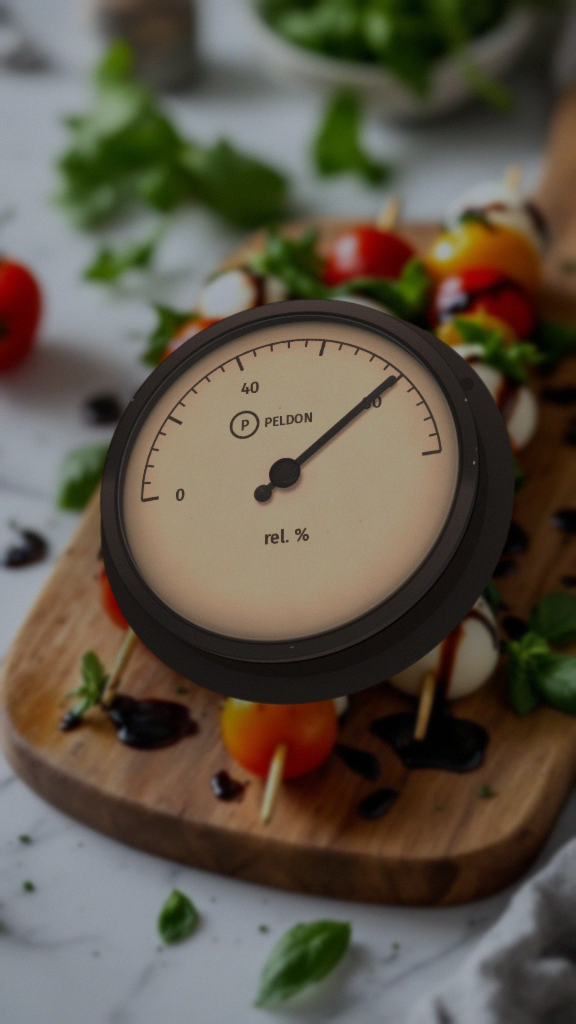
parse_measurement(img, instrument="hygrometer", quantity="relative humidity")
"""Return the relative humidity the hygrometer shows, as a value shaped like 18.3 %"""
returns 80 %
